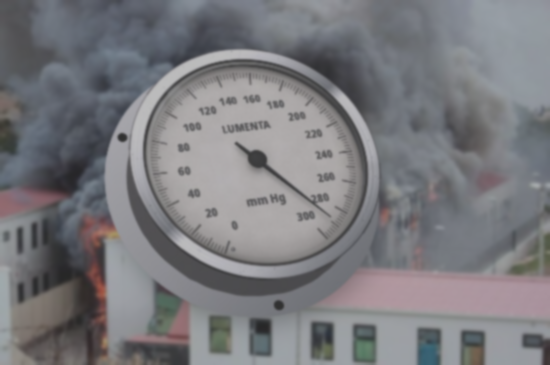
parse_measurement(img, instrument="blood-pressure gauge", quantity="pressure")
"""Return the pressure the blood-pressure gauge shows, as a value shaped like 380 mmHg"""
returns 290 mmHg
